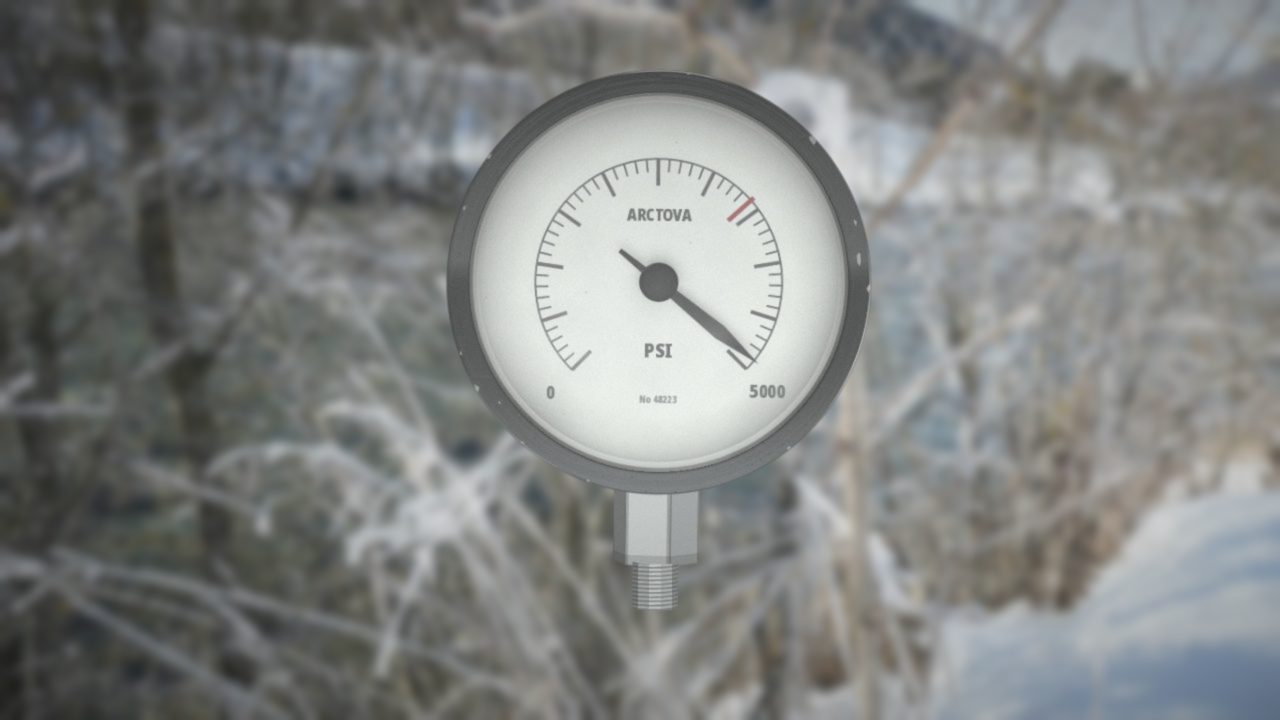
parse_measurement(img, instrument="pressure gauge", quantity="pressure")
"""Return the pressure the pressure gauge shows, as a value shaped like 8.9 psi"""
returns 4900 psi
